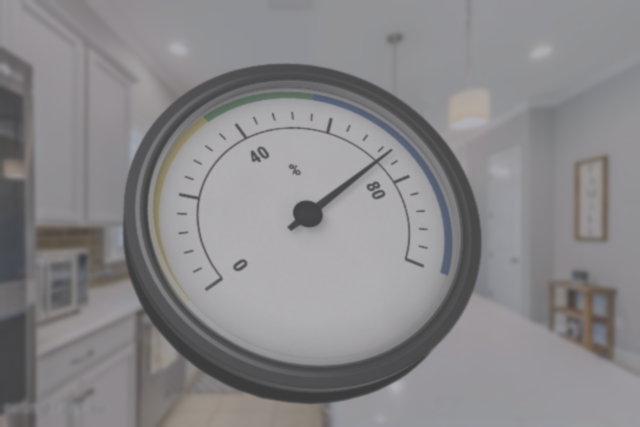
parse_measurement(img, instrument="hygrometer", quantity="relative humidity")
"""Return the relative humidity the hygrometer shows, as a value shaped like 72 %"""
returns 74 %
